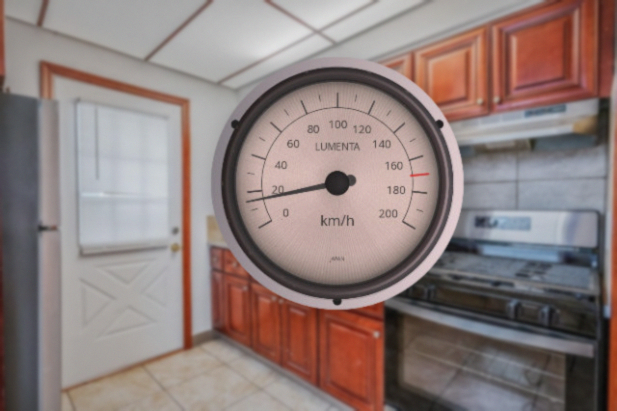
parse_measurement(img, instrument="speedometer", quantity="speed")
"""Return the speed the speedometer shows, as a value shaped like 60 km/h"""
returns 15 km/h
